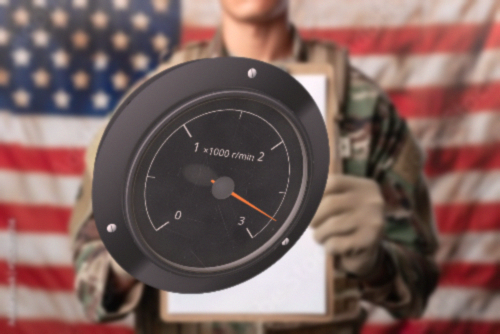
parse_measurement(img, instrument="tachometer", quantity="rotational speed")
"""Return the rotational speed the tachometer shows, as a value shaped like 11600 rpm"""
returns 2750 rpm
